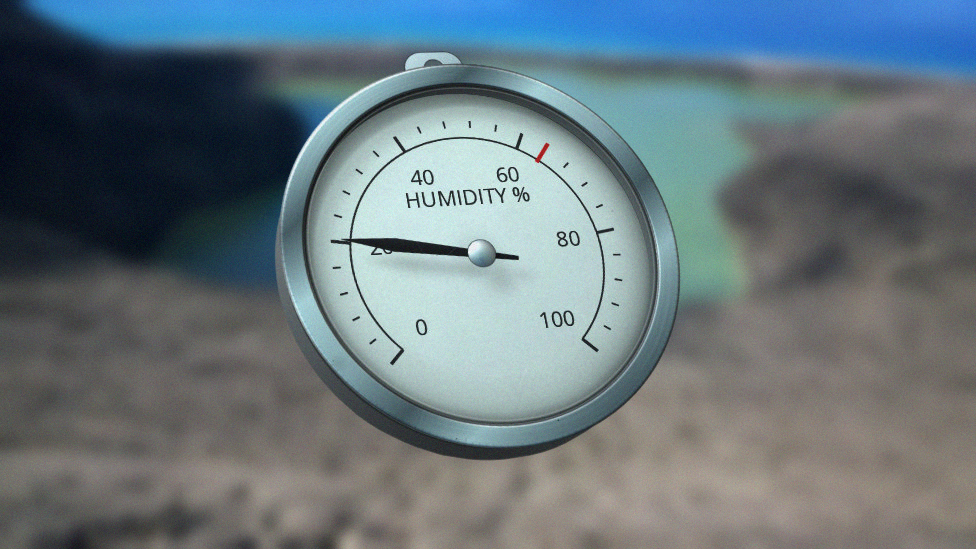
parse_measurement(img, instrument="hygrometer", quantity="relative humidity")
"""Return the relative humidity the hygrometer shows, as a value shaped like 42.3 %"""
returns 20 %
